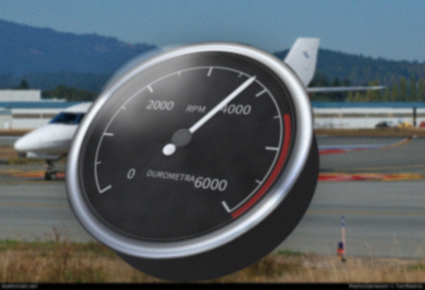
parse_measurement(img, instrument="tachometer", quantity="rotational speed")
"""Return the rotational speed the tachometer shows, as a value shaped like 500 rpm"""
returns 3750 rpm
